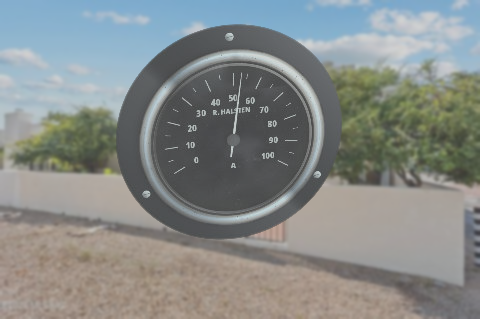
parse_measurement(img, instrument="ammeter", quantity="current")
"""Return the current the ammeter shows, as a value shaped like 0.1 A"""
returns 52.5 A
